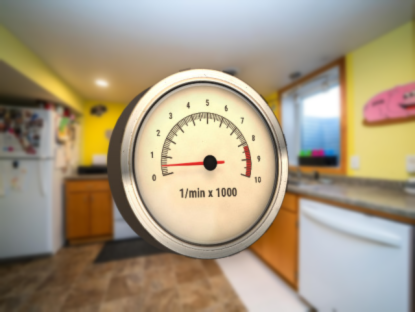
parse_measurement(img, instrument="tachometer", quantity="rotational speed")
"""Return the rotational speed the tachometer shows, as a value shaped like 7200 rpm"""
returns 500 rpm
